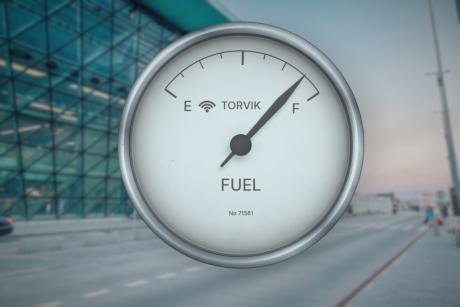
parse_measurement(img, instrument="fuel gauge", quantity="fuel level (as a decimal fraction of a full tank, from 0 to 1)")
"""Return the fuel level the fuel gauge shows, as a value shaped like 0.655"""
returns 0.875
